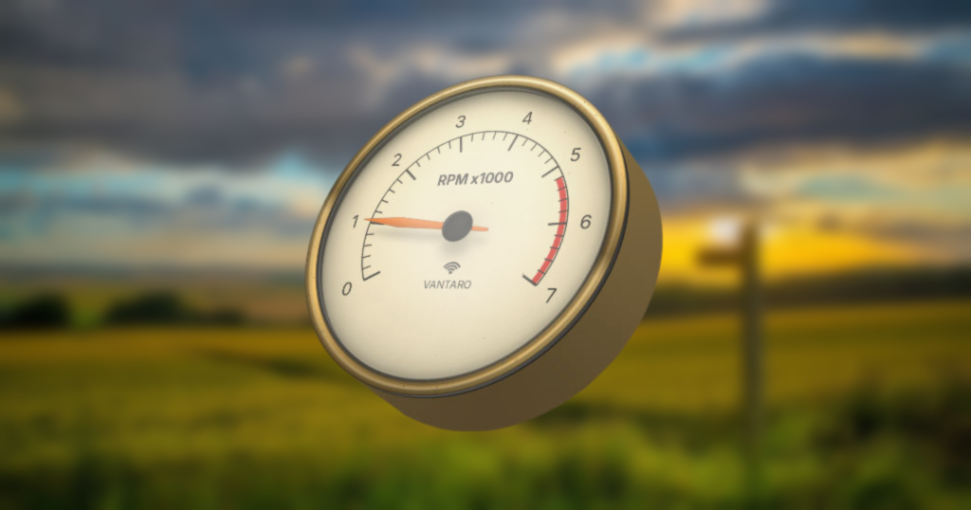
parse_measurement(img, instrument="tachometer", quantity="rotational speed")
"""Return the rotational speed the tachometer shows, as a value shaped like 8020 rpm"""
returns 1000 rpm
